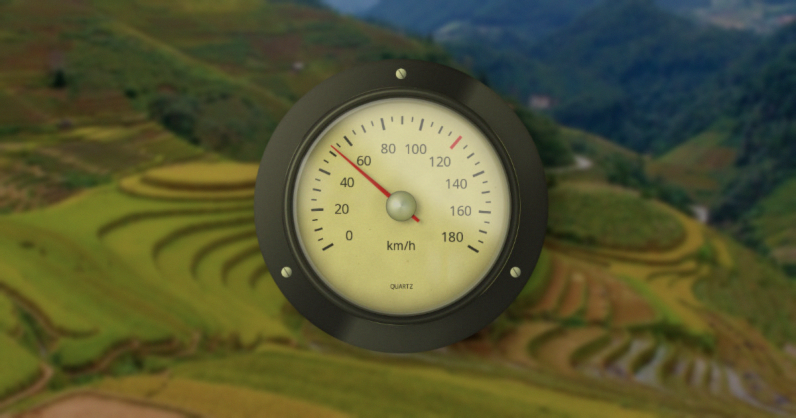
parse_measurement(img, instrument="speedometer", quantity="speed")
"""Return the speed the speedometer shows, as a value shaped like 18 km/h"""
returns 52.5 km/h
